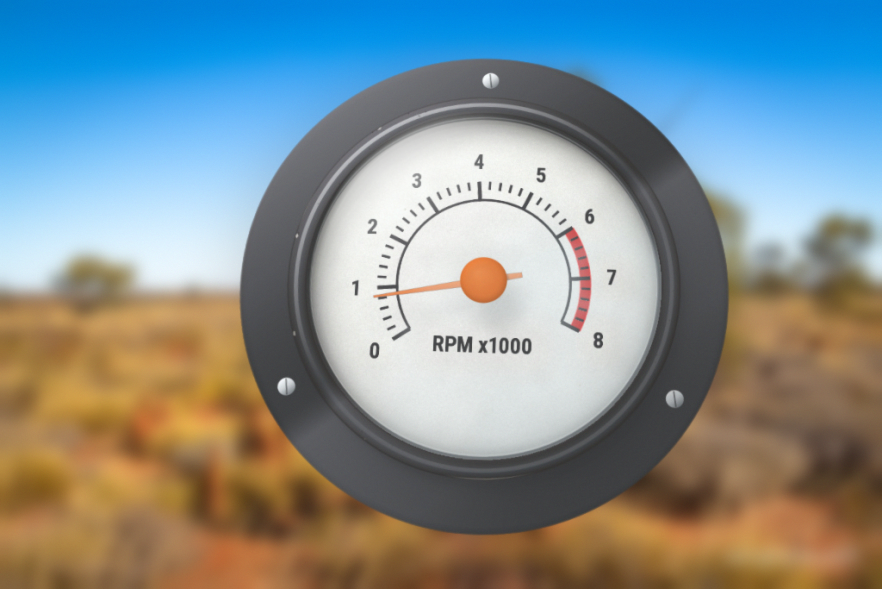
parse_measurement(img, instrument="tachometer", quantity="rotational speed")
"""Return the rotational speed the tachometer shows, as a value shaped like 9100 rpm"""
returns 800 rpm
